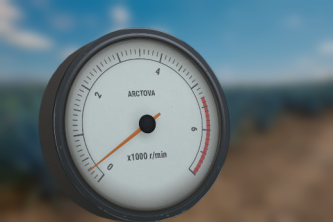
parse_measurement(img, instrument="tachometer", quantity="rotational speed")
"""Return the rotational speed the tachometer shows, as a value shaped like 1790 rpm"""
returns 300 rpm
